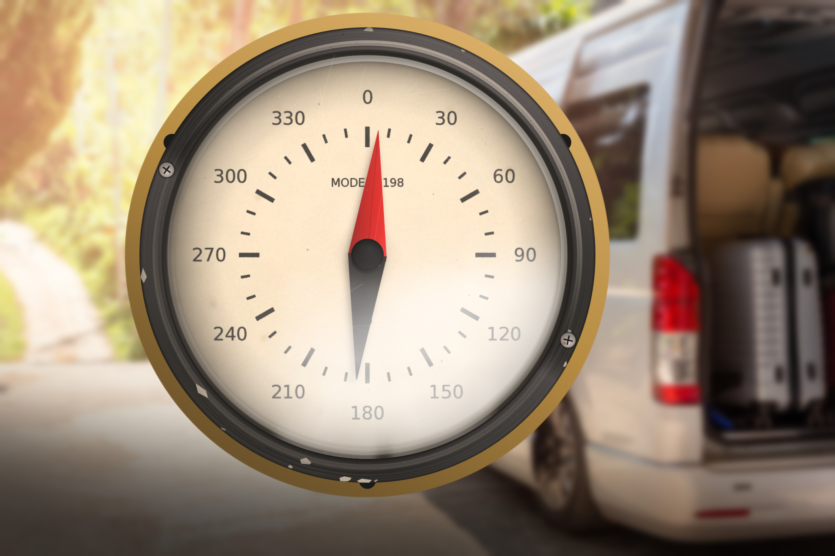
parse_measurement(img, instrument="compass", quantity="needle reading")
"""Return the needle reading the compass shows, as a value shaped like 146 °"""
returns 5 °
